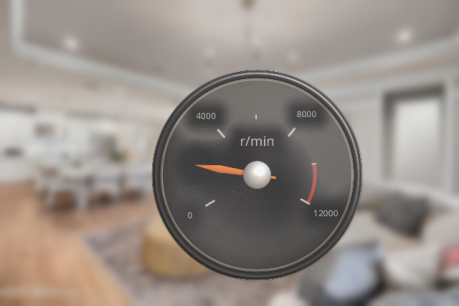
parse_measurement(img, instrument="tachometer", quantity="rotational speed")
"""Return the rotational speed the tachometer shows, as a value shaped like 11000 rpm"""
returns 2000 rpm
